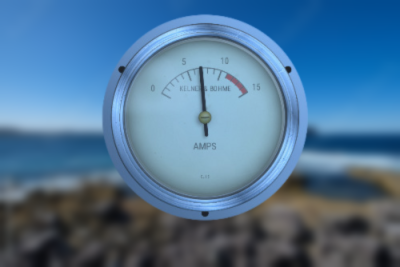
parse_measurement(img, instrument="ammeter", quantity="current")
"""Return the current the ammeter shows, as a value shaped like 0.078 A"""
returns 7 A
